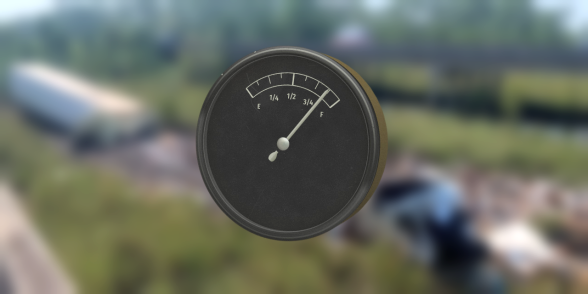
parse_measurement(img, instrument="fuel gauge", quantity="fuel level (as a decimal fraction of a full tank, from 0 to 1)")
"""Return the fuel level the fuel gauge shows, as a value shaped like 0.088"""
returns 0.875
